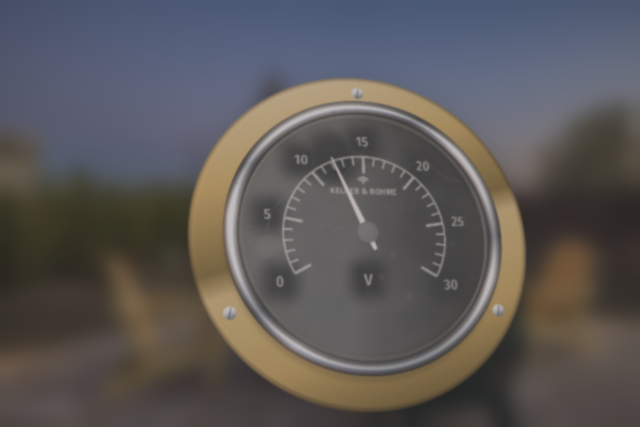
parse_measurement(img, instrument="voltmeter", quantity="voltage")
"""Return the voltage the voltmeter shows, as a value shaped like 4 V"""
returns 12 V
